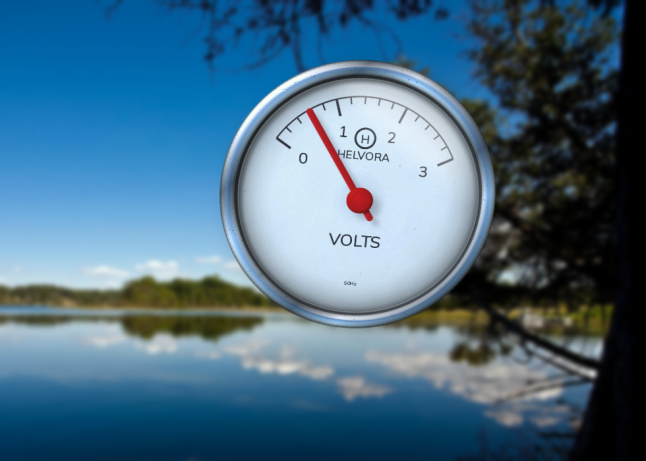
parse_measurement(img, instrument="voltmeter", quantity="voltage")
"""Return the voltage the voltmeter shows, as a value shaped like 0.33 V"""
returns 0.6 V
